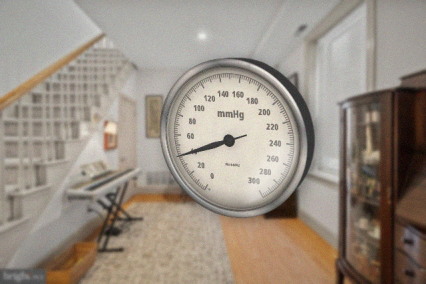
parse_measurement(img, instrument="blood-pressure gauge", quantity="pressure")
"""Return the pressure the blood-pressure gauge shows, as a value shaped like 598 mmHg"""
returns 40 mmHg
